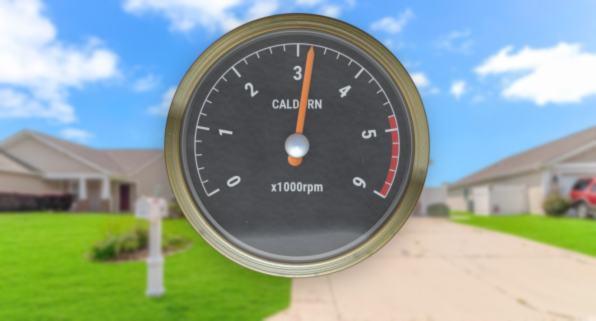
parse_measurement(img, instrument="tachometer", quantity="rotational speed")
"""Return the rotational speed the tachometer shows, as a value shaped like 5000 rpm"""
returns 3200 rpm
